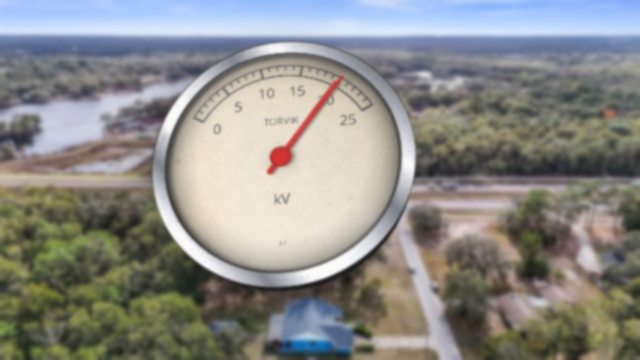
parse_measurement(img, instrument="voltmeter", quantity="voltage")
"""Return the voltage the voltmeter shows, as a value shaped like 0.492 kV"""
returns 20 kV
